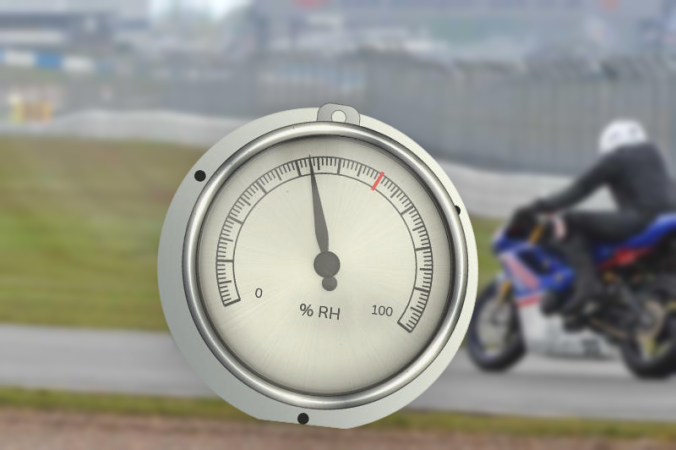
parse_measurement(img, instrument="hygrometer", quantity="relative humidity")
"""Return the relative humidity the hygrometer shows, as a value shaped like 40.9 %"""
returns 43 %
